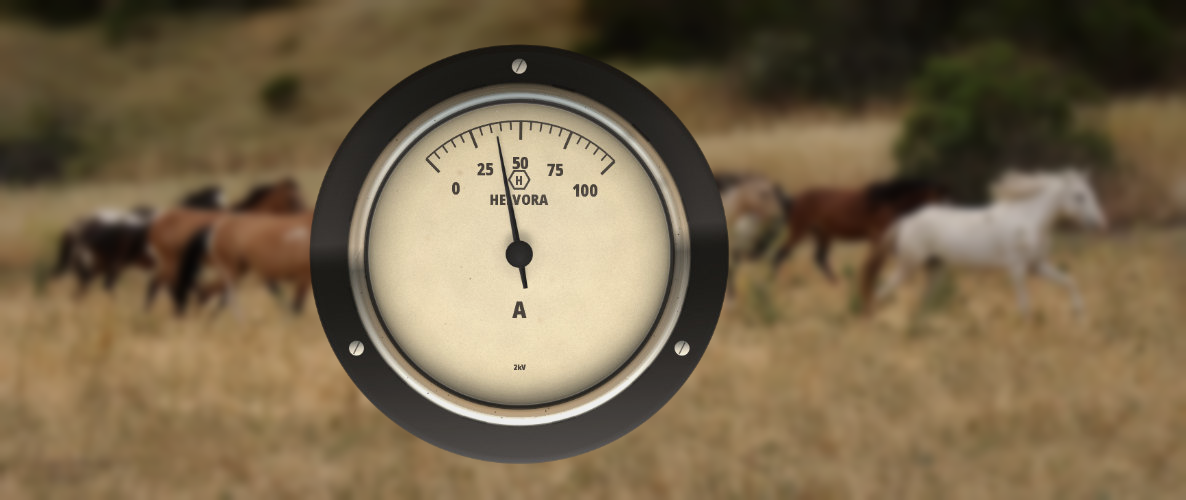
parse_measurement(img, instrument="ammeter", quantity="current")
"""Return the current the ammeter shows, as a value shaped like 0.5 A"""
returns 37.5 A
